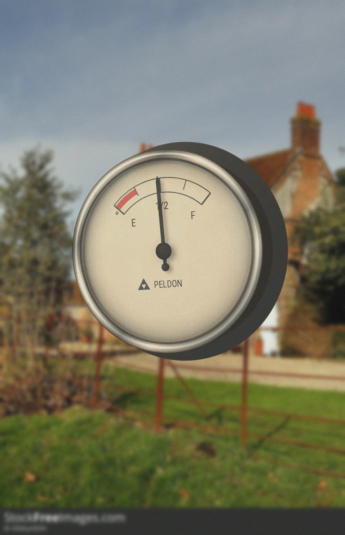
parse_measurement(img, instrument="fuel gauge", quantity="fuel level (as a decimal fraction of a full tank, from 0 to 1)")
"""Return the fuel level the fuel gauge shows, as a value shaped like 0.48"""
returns 0.5
